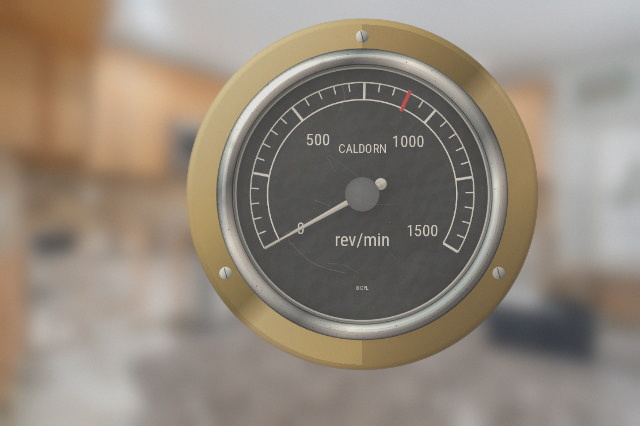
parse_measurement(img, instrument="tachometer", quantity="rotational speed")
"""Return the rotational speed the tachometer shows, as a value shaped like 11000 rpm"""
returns 0 rpm
